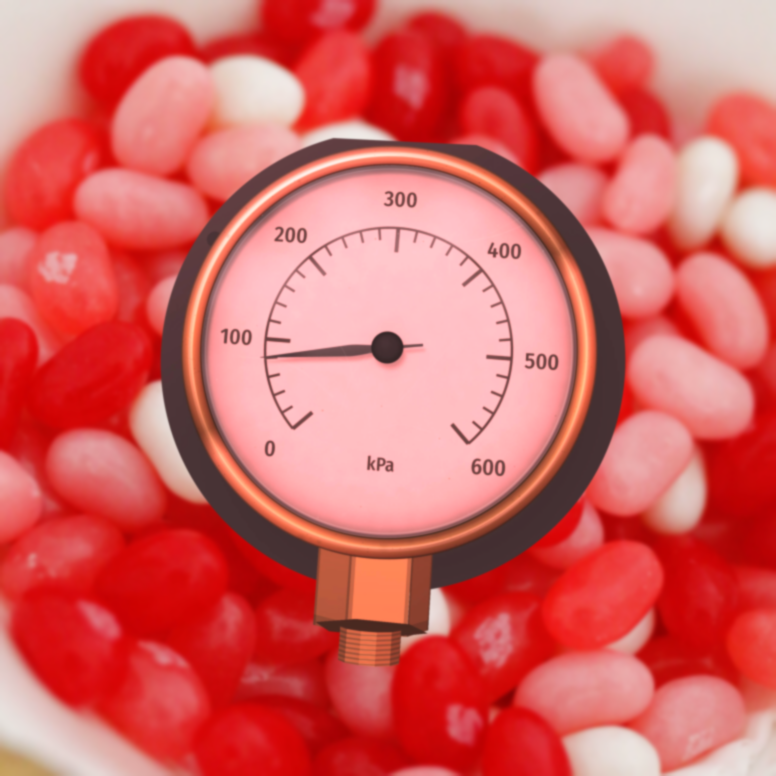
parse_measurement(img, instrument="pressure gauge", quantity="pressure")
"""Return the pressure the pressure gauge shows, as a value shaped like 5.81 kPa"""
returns 80 kPa
